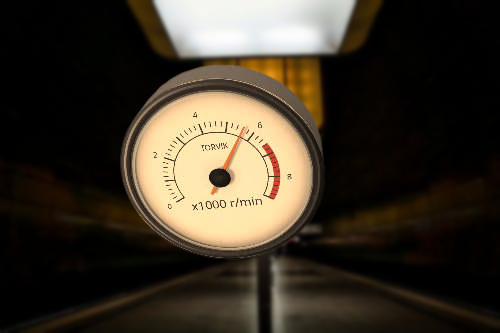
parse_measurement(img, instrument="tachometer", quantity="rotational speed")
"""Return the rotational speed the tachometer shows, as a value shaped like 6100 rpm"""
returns 5600 rpm
